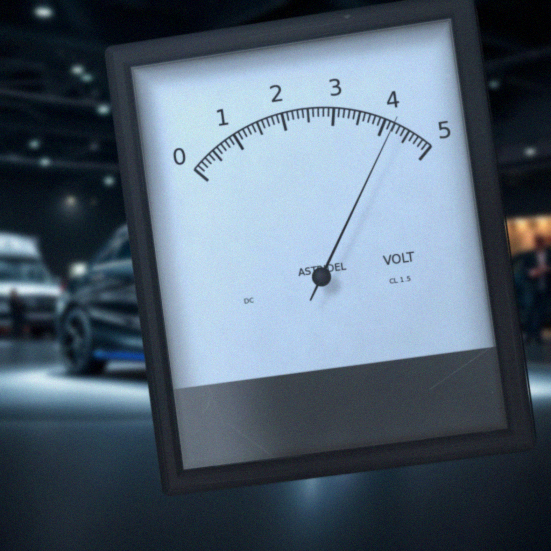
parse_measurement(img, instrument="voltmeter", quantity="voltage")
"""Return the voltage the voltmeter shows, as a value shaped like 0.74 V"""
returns 4.2 V
